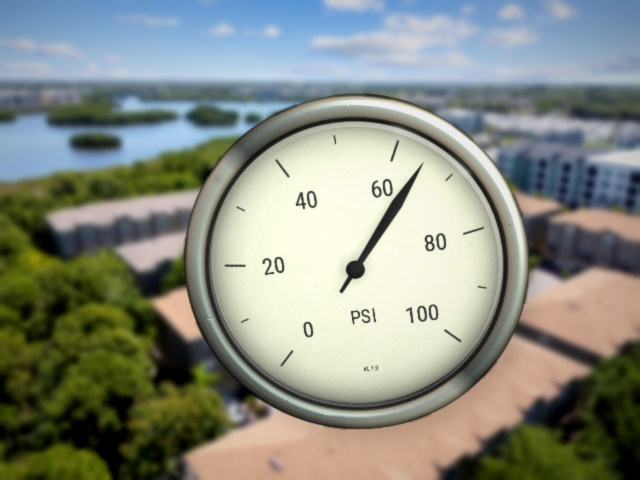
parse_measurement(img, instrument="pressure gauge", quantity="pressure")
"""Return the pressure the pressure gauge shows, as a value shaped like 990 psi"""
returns 65 psi
